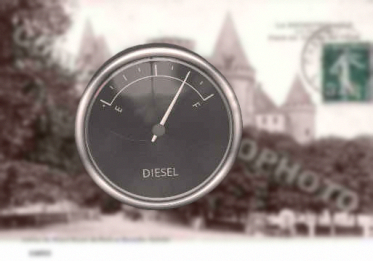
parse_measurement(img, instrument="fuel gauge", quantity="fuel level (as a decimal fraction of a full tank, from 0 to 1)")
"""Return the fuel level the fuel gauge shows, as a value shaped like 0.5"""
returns 0.75
